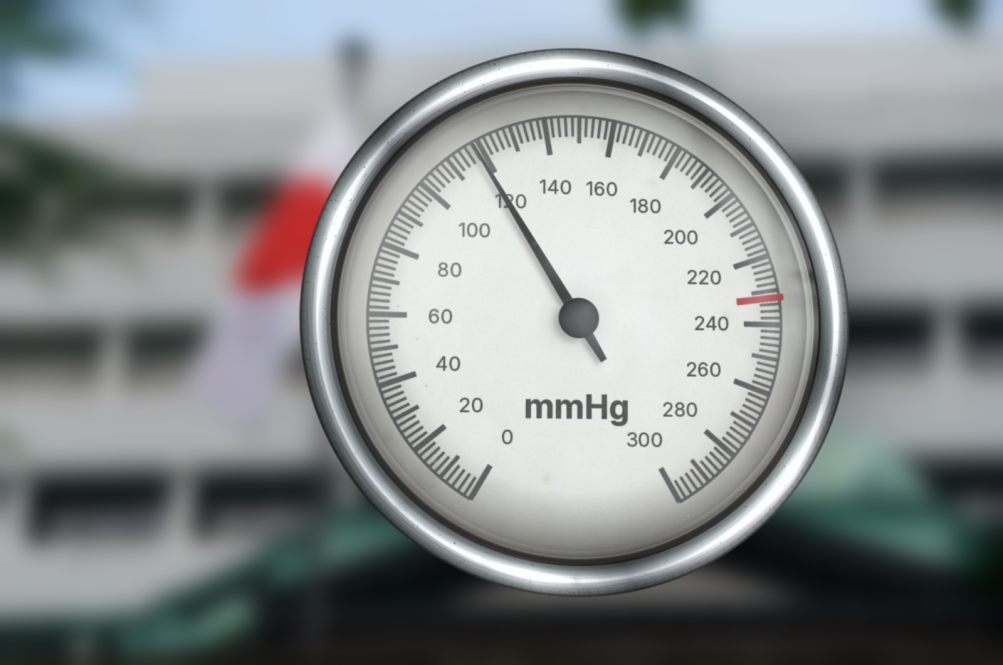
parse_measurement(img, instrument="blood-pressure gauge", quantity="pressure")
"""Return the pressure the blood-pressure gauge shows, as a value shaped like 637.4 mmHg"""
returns 118 mmHg
